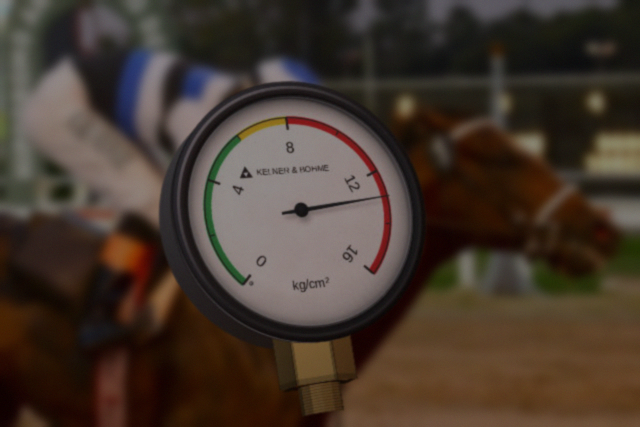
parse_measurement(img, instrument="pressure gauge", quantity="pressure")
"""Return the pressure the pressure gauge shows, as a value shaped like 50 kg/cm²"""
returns 13 kg/cm²
